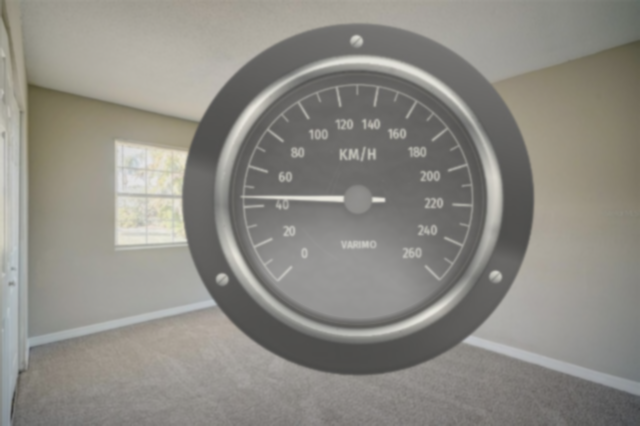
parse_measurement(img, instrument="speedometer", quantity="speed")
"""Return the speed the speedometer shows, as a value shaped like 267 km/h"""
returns 45 km/h
